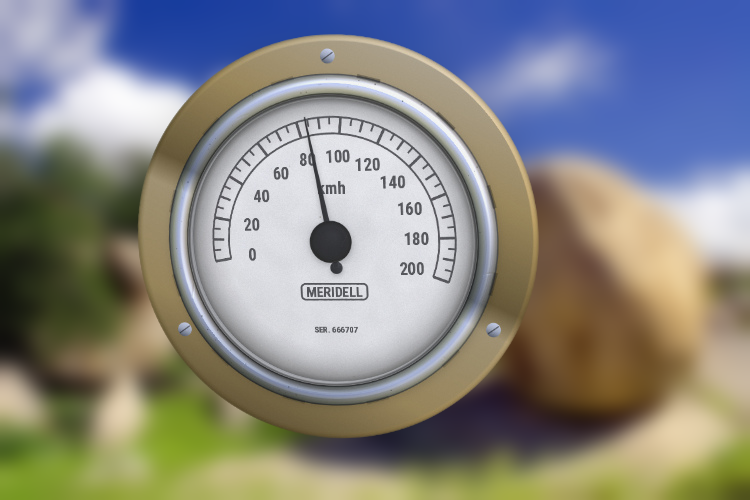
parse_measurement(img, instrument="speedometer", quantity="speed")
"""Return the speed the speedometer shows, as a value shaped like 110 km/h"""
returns 85 km/h
